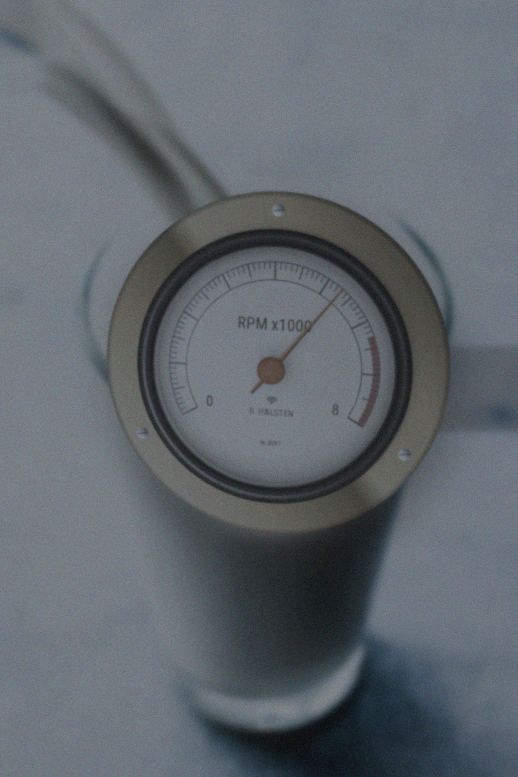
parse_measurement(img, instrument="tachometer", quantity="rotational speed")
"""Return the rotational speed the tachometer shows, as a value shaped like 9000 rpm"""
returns 5300 rpm
